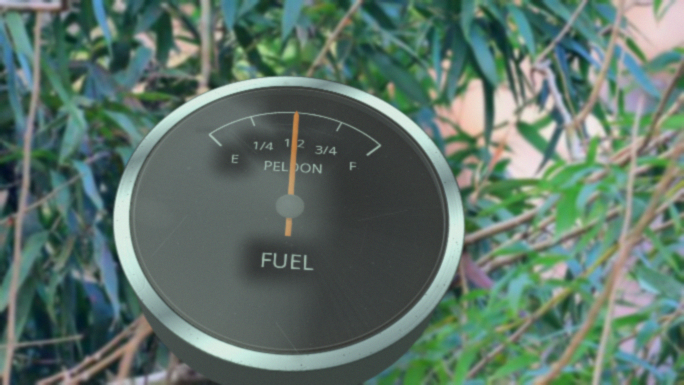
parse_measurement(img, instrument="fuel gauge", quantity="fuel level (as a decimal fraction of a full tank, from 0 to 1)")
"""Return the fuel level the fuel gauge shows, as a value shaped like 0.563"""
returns 0.5
